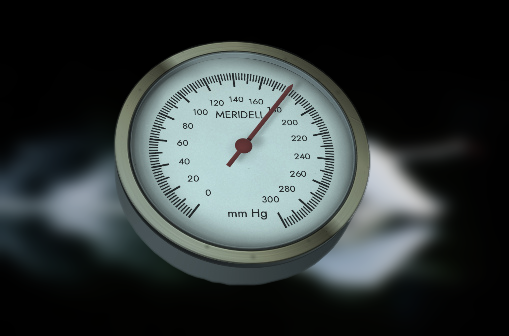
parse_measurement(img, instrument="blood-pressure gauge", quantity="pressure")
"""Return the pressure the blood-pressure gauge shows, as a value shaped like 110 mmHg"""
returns 180 mmHg
